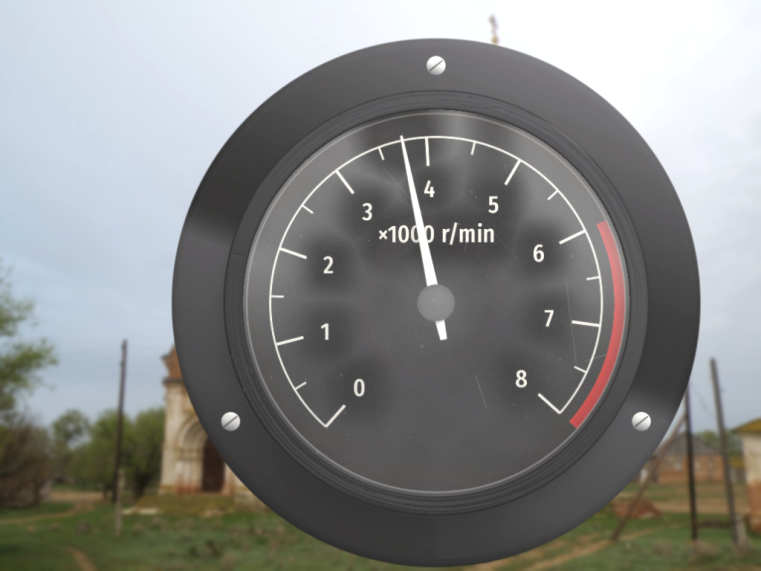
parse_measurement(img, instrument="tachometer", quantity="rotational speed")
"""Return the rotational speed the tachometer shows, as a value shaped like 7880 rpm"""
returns 3750 rpm
